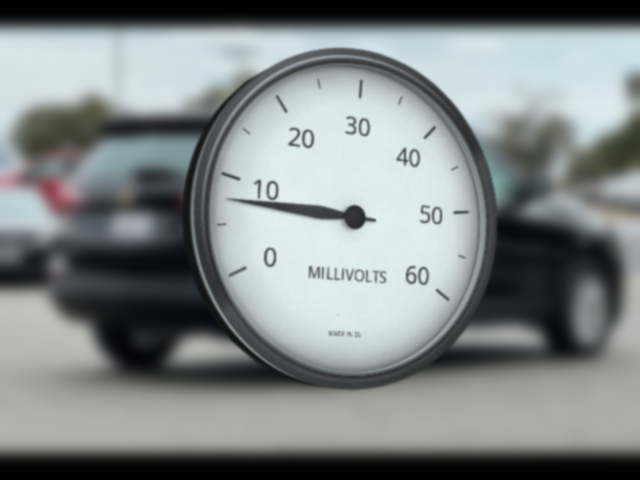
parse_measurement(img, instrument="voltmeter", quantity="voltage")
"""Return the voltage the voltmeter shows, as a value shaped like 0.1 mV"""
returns 7.5 mV
